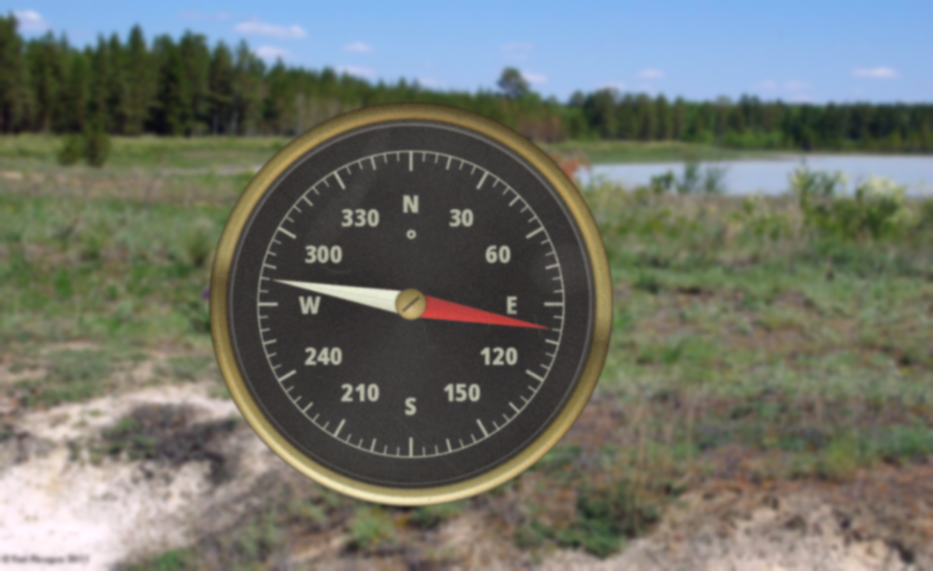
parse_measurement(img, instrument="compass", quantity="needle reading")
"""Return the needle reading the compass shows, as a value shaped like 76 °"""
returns 100 °
